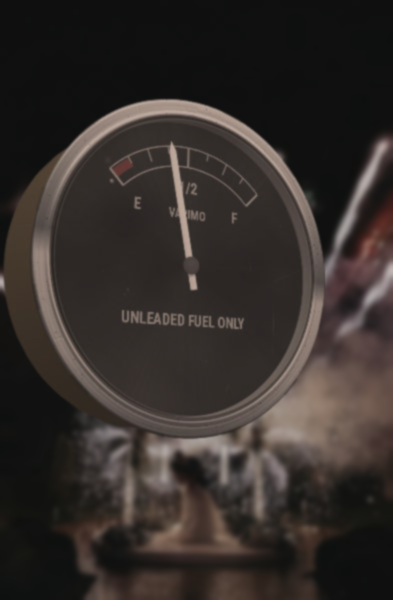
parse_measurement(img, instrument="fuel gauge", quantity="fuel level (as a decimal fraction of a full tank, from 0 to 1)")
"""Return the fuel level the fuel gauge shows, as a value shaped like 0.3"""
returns 0.375
